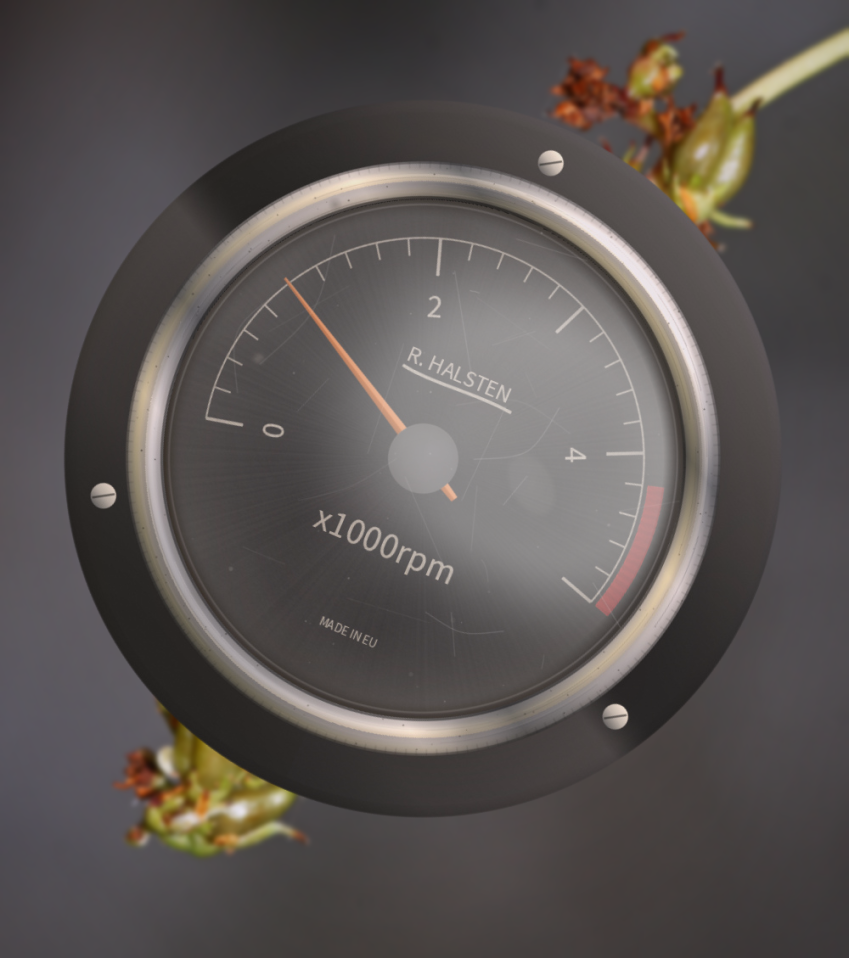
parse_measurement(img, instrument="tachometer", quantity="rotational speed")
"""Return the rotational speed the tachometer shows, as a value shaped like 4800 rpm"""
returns 1000 rpm
